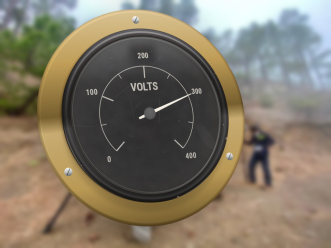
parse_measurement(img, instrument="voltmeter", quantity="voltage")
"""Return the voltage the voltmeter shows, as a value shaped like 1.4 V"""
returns 300 V
